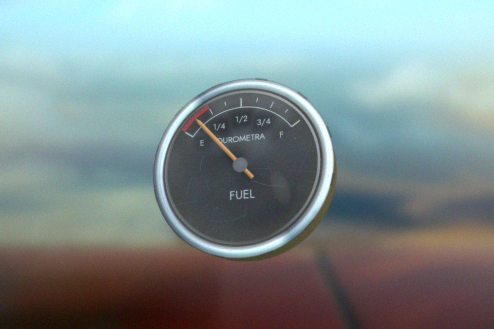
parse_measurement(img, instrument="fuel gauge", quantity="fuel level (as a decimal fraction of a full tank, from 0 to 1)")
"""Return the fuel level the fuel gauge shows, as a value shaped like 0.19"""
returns 0.125
